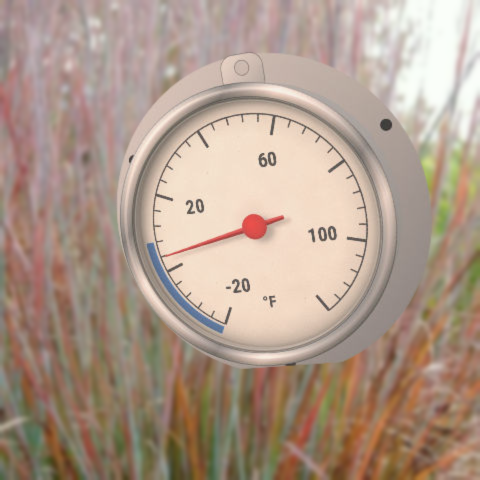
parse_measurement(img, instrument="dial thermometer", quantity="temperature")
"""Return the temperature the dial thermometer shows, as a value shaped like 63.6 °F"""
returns 4 °F
